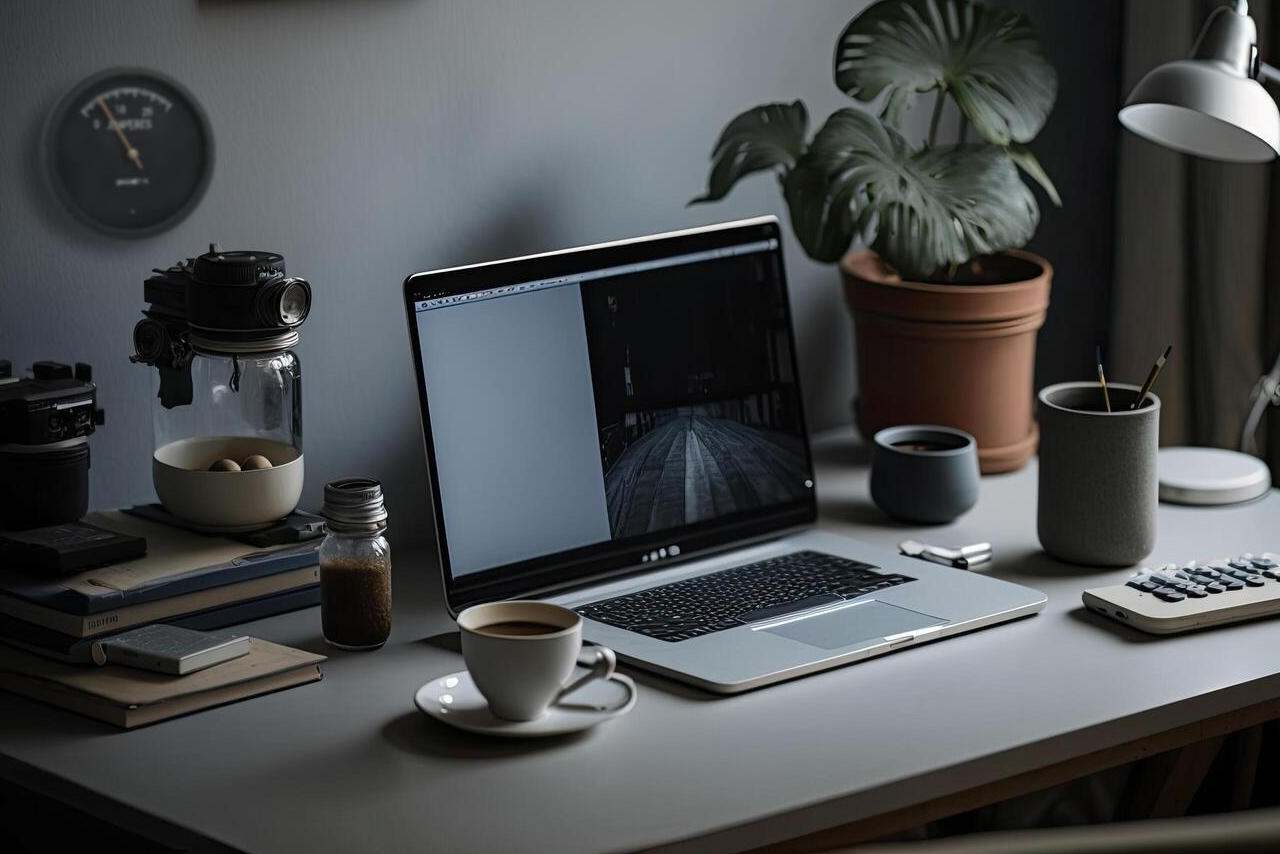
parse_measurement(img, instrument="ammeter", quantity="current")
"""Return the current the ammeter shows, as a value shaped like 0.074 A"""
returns 5 A
